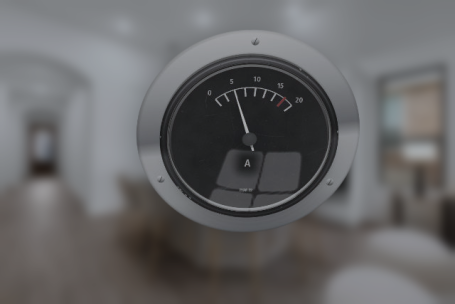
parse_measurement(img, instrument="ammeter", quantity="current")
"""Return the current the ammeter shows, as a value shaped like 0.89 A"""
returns 5 A
